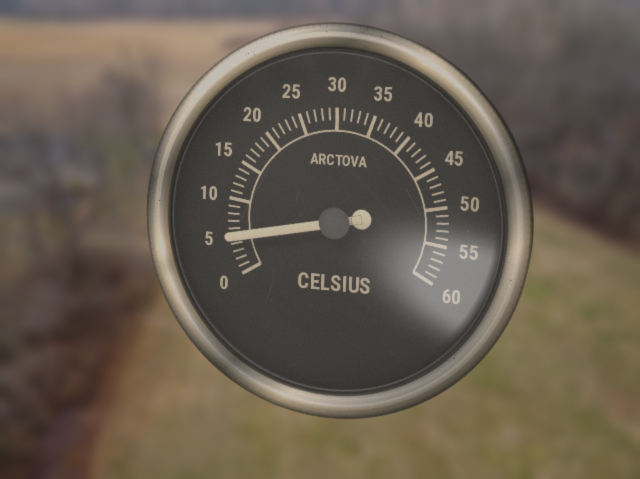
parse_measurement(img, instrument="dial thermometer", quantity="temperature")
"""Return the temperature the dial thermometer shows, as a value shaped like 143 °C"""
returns 5 °C
